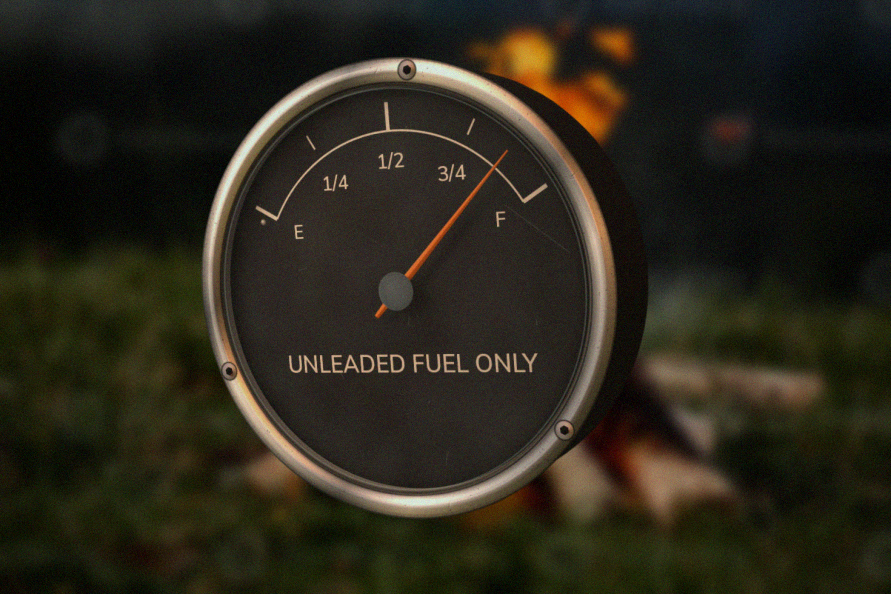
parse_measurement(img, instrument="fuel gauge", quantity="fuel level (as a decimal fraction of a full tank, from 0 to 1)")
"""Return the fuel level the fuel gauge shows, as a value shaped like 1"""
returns 0.875
